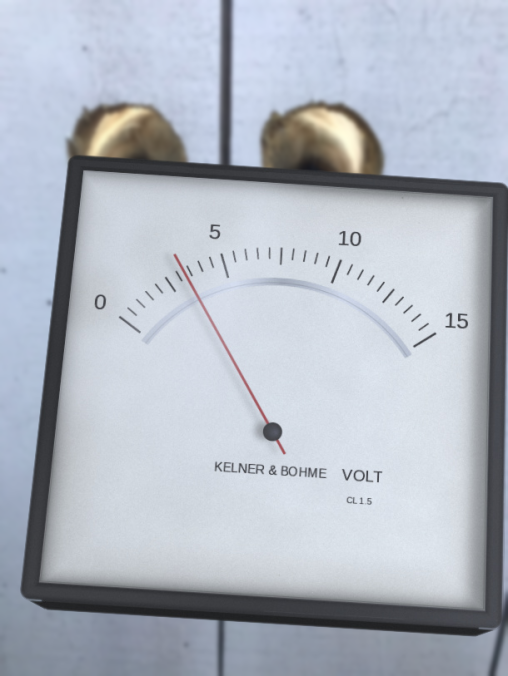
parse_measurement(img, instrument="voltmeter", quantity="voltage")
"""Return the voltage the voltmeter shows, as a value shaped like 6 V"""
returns 3.25 V
